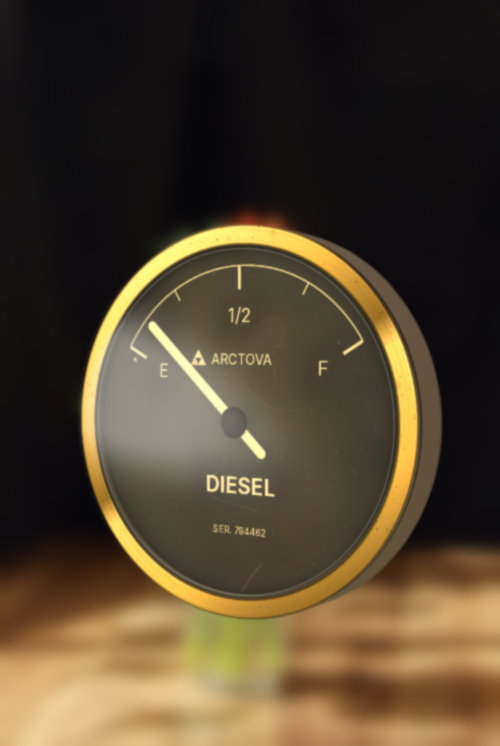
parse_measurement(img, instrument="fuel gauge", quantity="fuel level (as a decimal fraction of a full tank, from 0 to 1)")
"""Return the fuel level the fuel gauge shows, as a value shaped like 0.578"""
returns 0.125
